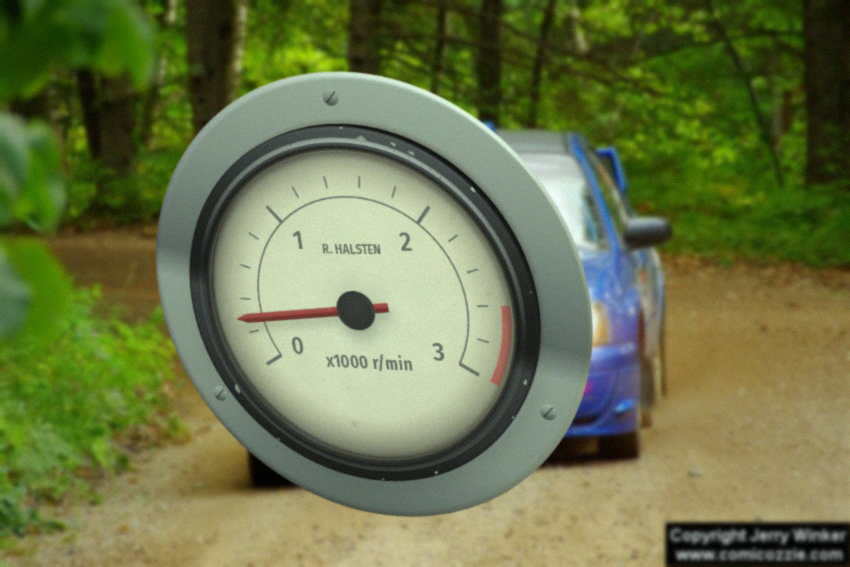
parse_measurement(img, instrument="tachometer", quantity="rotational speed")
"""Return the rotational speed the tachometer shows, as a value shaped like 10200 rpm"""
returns 300 rpm
